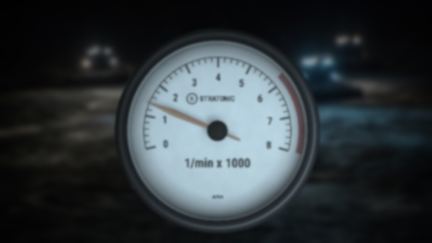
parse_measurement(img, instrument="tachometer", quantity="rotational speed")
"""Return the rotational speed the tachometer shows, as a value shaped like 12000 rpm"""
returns 1400 rpm
